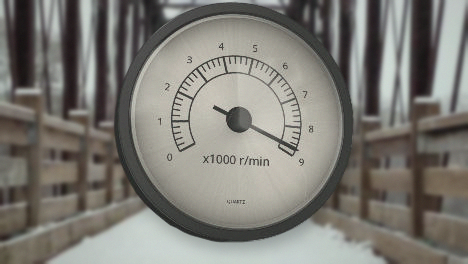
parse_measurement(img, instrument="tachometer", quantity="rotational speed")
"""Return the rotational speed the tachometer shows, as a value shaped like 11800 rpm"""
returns 8800 rpm
